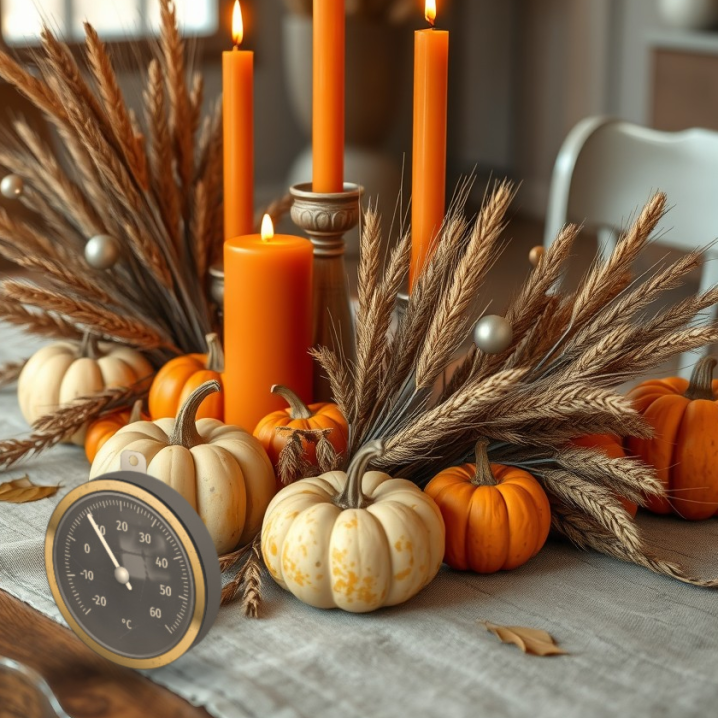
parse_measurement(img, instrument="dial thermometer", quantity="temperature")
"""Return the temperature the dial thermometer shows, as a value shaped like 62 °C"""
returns 10 °C
